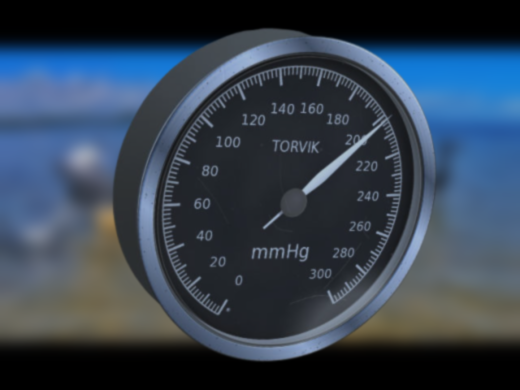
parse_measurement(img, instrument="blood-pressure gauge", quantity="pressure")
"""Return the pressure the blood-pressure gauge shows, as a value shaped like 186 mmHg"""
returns 200 mmHg
